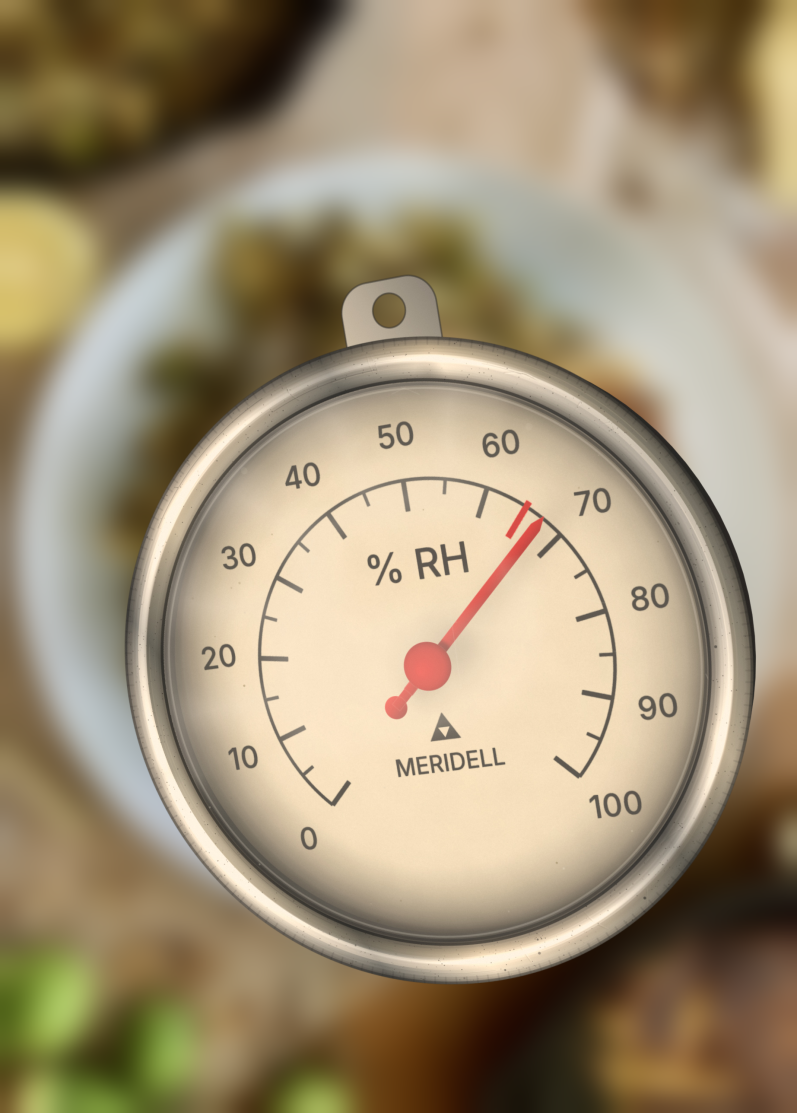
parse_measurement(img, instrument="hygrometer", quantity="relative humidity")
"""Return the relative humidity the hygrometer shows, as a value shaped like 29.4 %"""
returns 67.5 %
